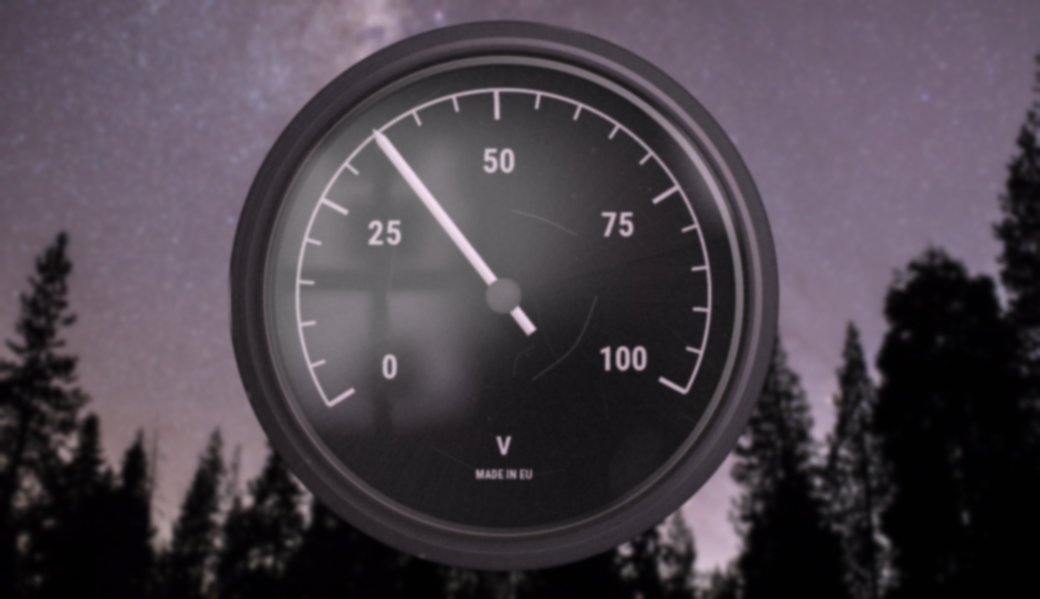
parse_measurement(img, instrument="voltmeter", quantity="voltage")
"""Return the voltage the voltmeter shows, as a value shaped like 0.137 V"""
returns 35 V
